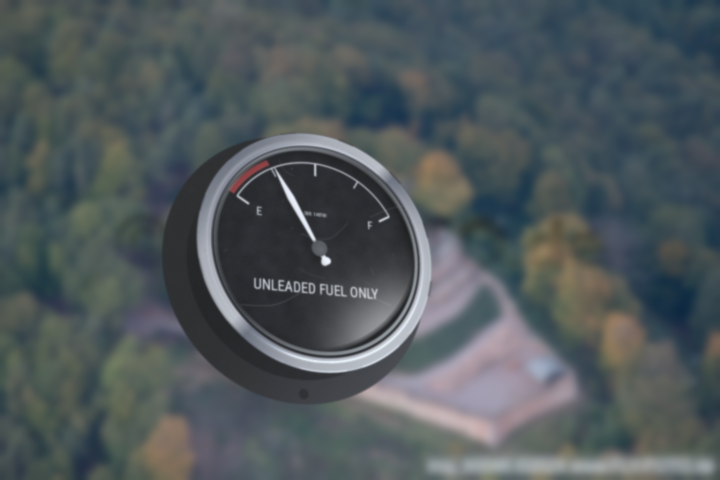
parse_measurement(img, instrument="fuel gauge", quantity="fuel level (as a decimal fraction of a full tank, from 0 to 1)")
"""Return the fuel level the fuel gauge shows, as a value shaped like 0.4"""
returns 0.25
